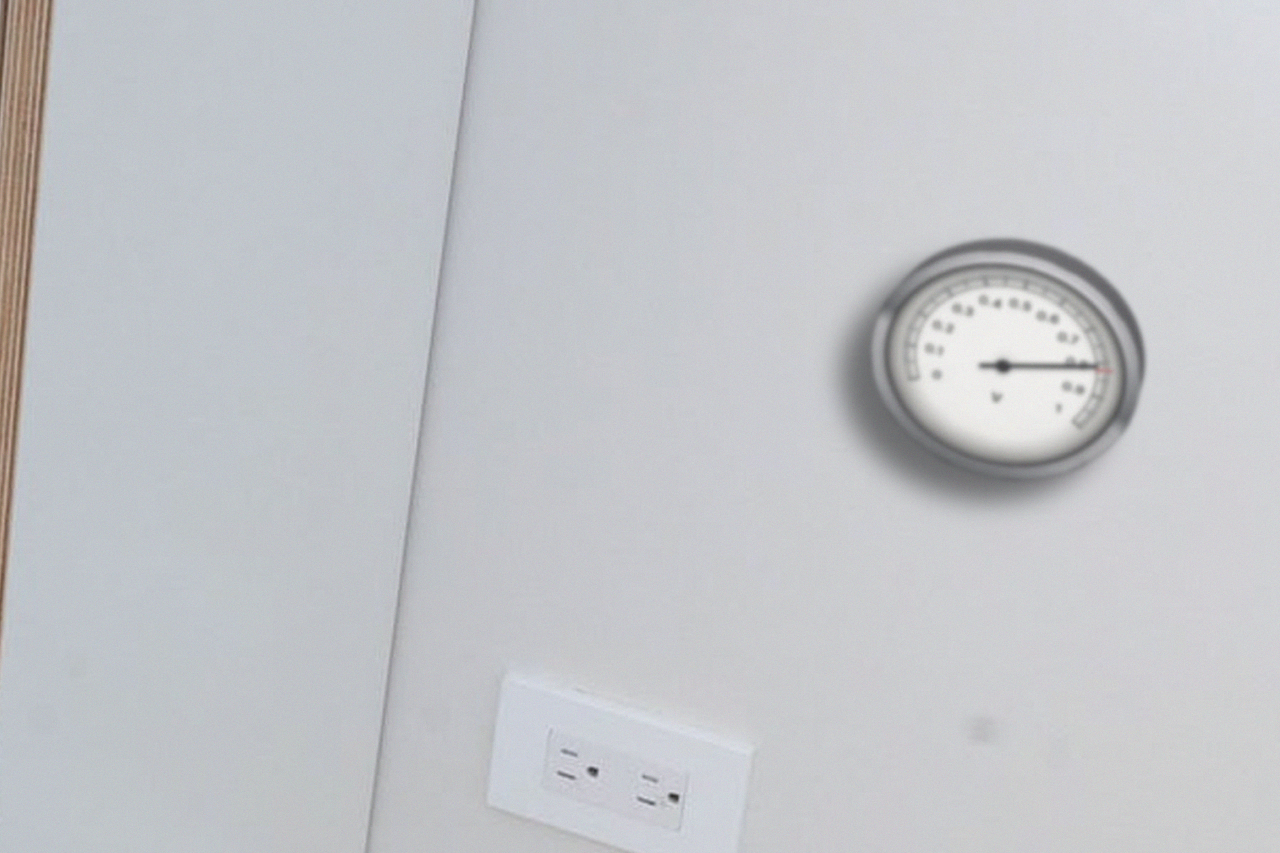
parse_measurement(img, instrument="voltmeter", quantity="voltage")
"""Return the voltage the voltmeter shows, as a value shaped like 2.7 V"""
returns 0.8 V
